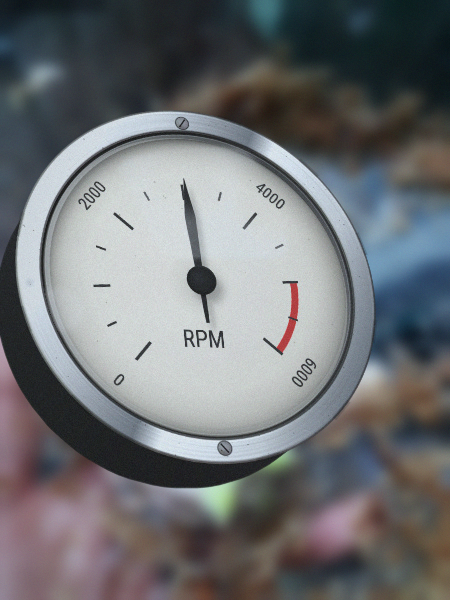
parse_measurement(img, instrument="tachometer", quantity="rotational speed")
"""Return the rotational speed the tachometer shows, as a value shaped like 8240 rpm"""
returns 3000 rpm
